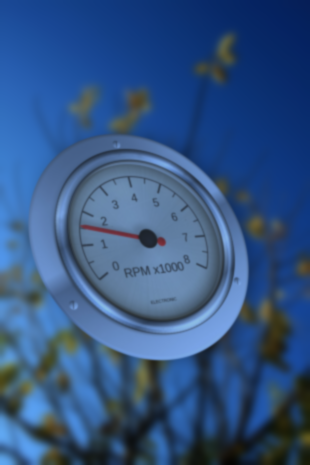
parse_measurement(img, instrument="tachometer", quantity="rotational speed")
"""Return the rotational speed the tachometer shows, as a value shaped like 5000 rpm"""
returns 1500 rpm
